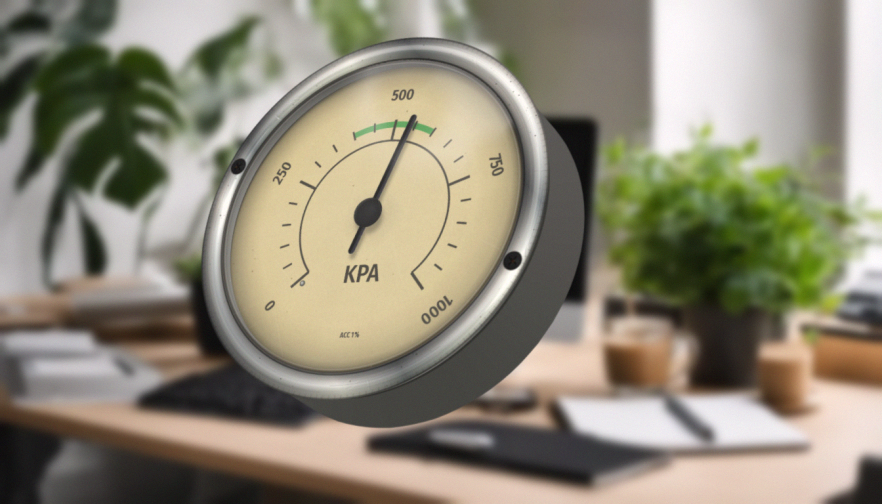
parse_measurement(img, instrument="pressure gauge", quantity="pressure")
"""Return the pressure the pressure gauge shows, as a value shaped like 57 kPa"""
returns 550 kPa
